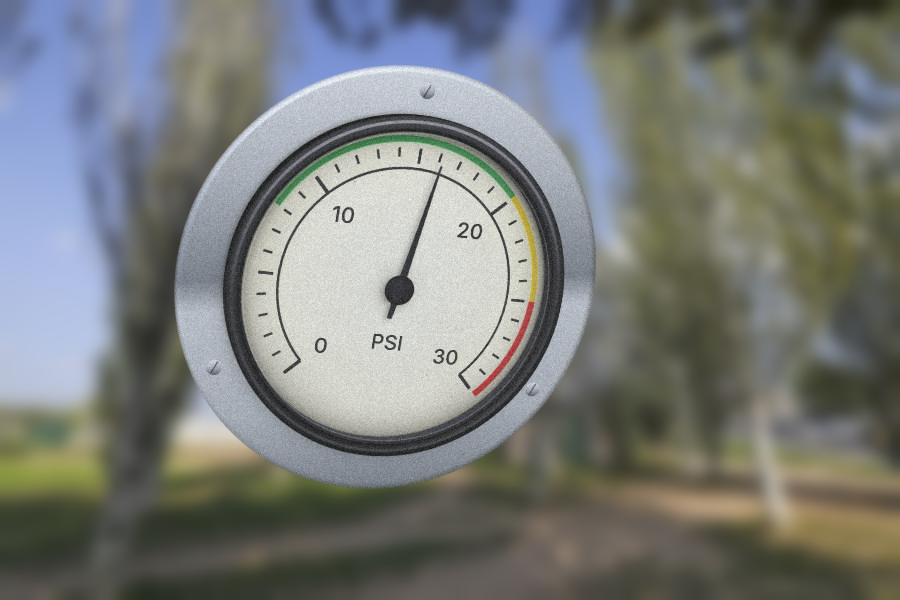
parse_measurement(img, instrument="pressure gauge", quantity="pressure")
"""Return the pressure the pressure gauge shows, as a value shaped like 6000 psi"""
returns 16 psi
